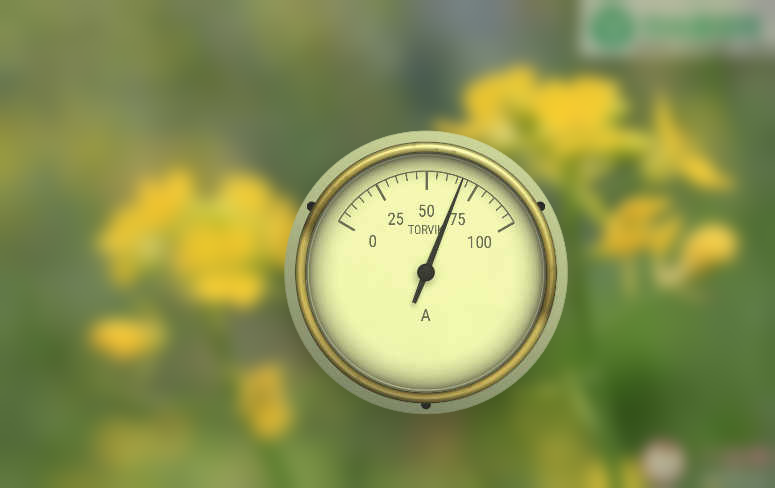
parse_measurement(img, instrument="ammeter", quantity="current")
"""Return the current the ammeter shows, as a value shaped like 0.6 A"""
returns 67.5 A
